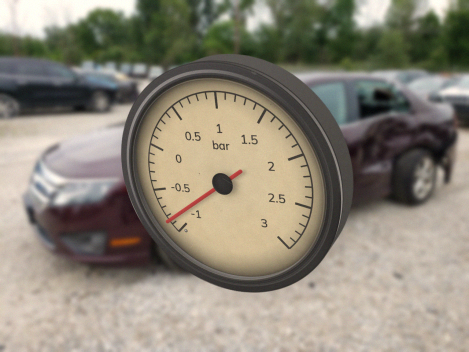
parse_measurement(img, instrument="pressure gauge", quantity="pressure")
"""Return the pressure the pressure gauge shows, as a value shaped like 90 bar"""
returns -0.85 bar
